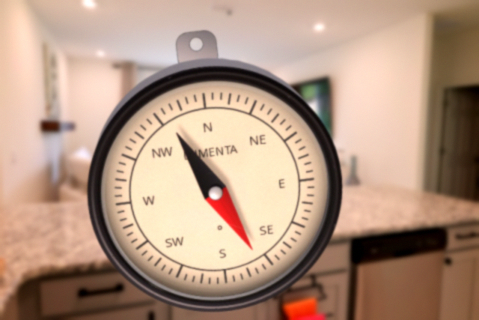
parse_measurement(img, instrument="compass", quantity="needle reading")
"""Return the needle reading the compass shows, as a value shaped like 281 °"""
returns 155 °
